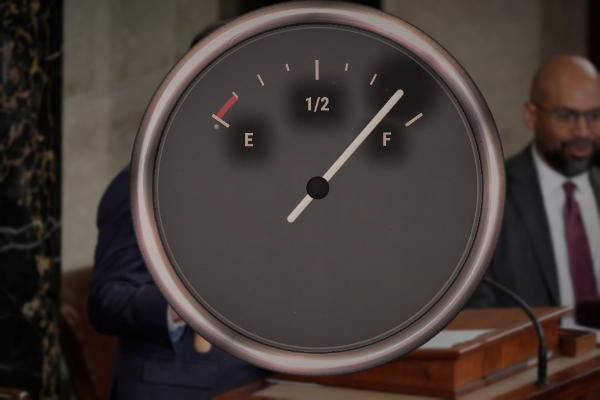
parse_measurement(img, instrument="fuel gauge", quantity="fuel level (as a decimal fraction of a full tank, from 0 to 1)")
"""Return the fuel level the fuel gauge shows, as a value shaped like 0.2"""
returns 0.875
